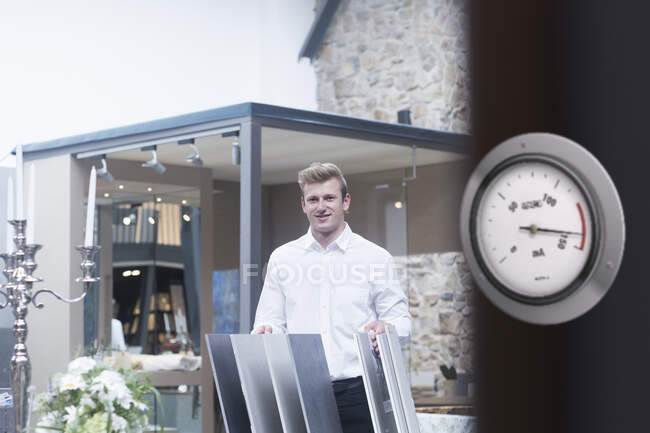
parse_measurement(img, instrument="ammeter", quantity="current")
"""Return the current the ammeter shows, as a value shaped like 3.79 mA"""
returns 140 mA
